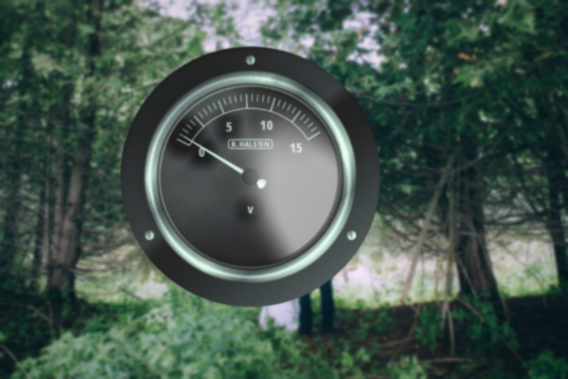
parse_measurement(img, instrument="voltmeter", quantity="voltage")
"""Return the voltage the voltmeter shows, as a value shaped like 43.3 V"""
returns 0.5 V
